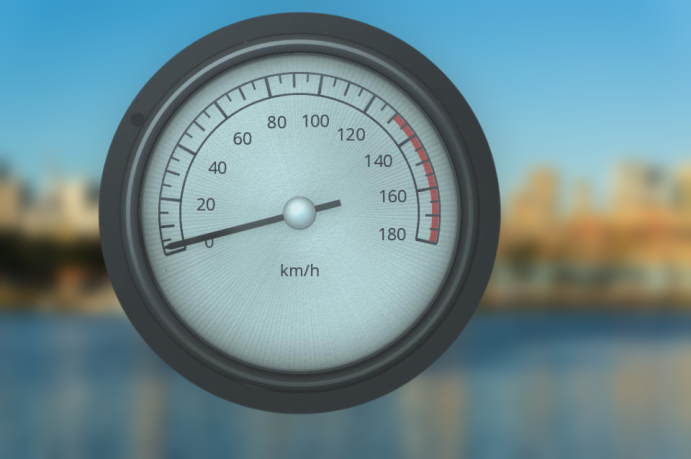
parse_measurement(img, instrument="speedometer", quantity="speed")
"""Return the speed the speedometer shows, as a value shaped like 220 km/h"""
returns 2.5 km/h
